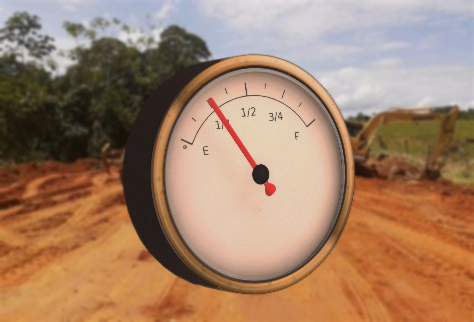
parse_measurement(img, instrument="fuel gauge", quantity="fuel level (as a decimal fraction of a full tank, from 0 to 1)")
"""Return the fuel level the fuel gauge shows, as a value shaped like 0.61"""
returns 0.25
